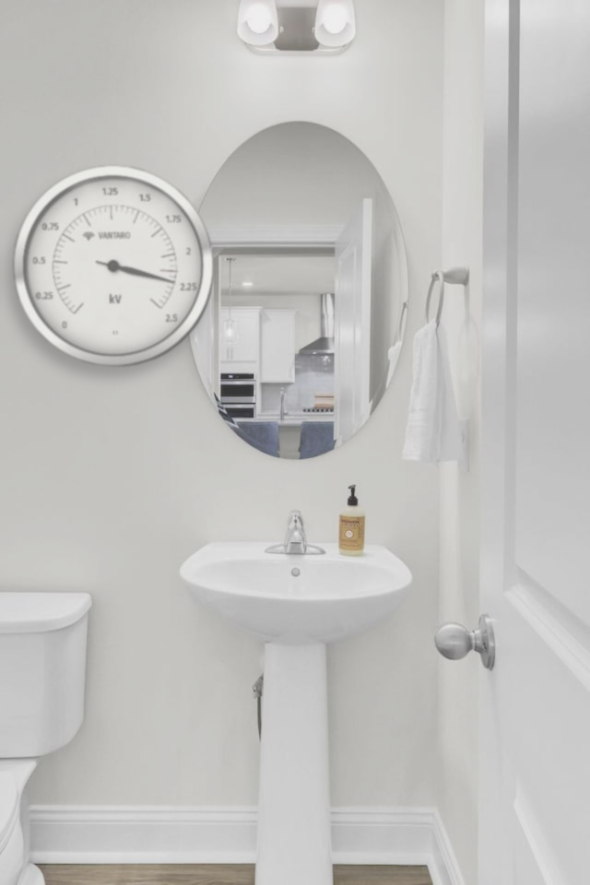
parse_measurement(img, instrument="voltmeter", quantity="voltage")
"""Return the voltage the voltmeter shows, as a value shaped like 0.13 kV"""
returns 2.25 kV
